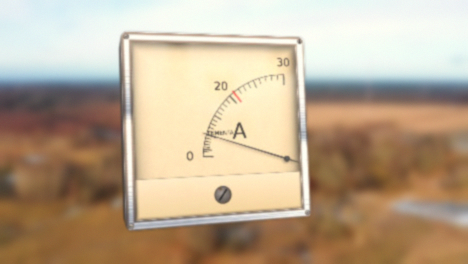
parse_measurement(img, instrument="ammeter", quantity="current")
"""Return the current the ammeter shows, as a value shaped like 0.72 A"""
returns 10 A
